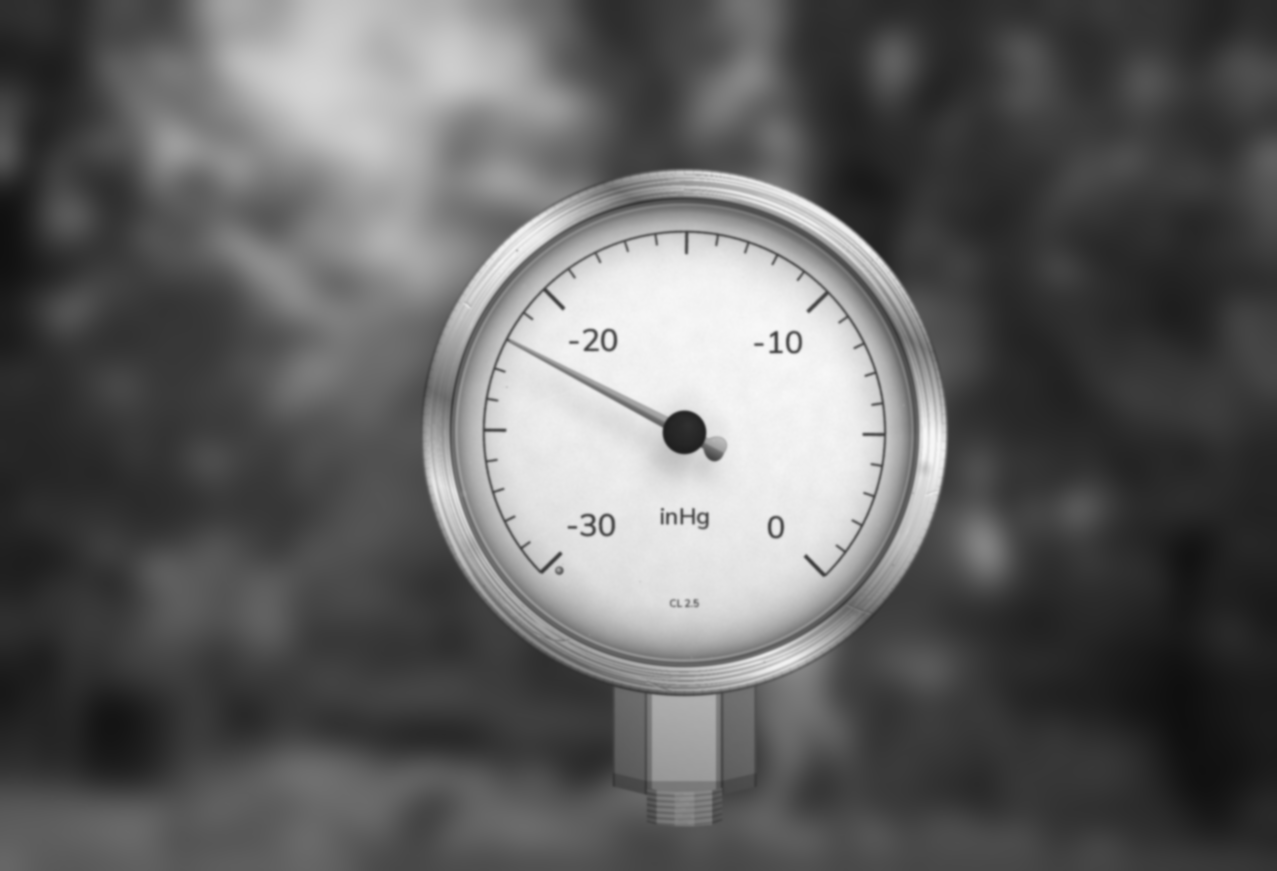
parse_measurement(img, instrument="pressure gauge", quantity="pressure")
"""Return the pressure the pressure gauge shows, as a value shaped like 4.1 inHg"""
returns -22 inHg
